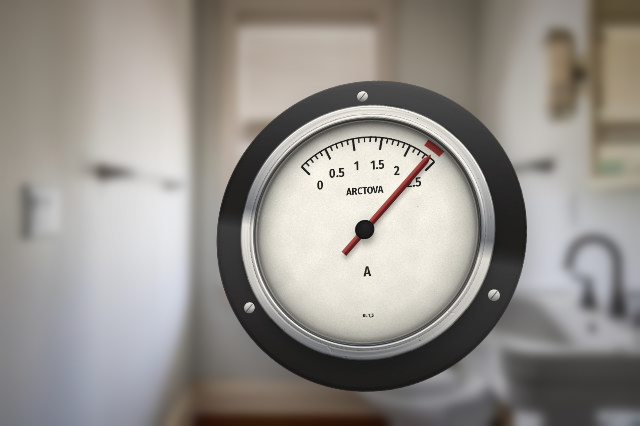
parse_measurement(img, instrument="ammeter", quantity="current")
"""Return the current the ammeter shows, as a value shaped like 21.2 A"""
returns 2.4 A
